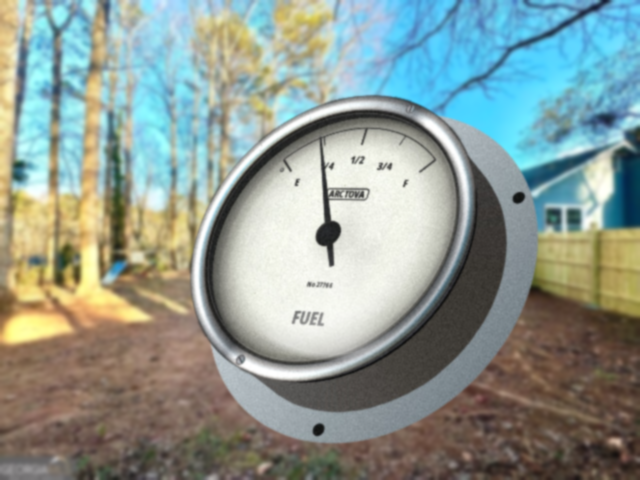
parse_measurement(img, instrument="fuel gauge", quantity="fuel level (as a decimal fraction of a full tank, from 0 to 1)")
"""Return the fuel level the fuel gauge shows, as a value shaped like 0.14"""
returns 0.25
